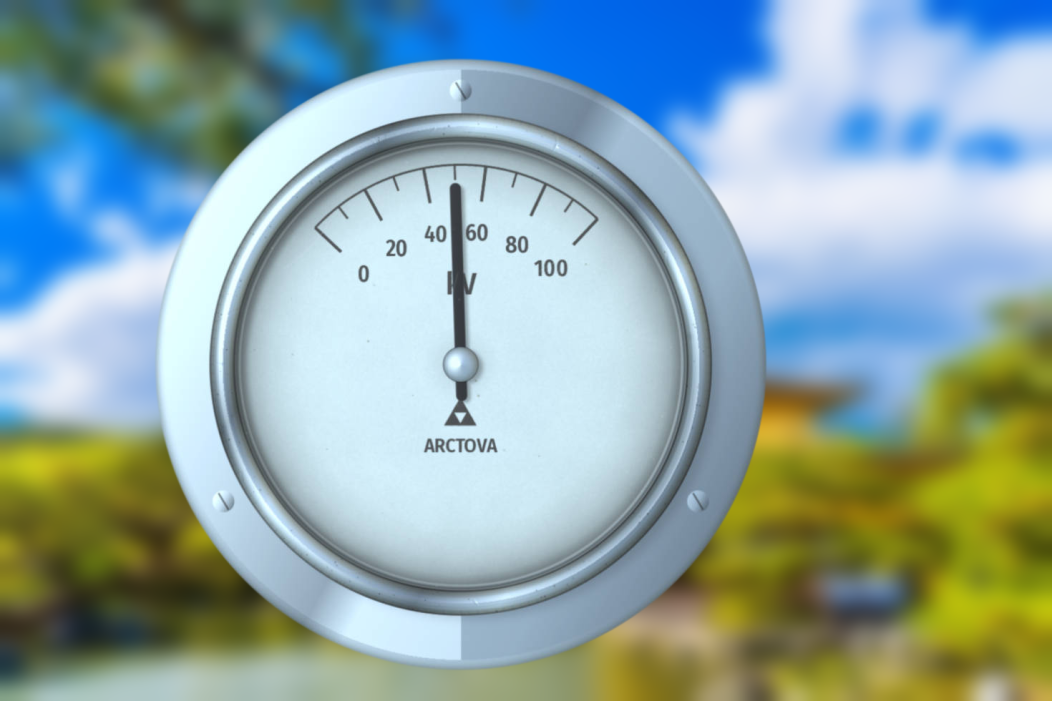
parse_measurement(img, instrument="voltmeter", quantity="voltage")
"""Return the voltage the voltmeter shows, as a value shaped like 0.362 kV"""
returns 50 kV
